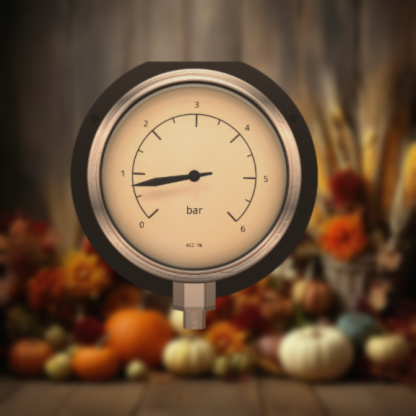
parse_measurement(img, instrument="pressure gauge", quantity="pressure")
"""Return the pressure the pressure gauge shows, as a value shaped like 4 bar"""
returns 0.75 bar
